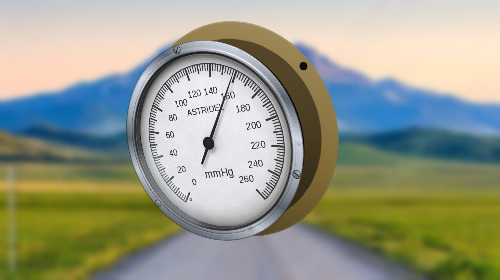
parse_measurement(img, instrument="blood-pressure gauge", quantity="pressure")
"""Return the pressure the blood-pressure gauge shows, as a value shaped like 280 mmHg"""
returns 160 mmHg
